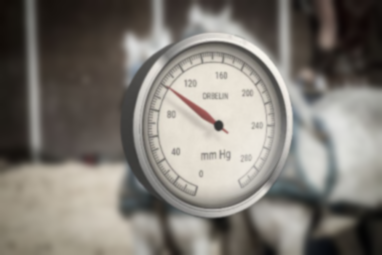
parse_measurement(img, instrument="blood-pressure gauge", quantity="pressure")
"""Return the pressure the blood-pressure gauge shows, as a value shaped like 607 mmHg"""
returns 100 mmHg
